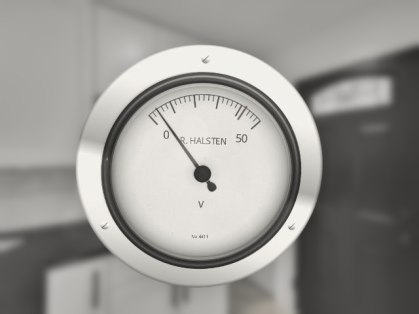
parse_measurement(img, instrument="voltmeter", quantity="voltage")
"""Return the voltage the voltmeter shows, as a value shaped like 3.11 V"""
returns 4 V
